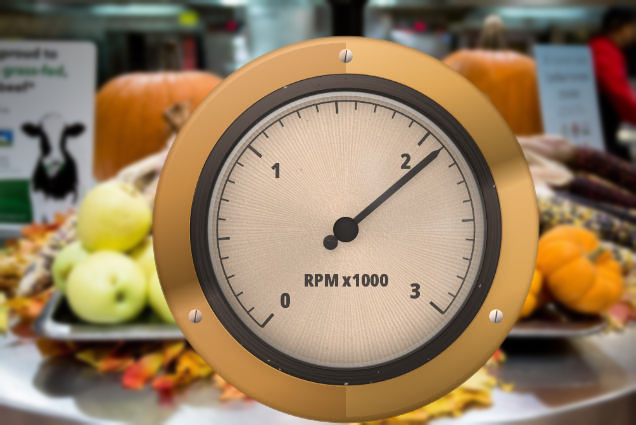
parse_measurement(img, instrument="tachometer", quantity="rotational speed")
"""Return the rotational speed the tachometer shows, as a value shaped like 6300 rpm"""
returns 2100 rpm
